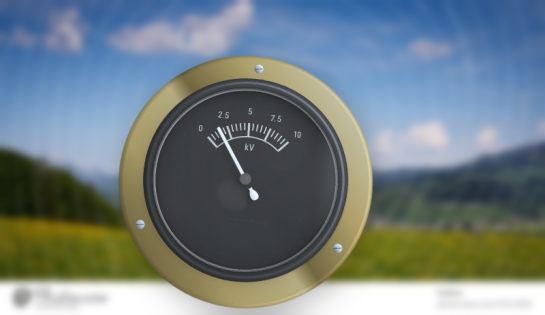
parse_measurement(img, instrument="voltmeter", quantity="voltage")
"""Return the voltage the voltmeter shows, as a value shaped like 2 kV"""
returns 1.5 kV
